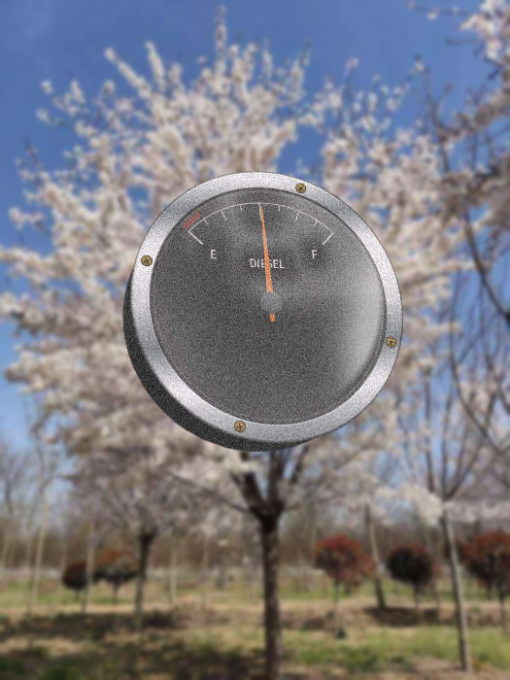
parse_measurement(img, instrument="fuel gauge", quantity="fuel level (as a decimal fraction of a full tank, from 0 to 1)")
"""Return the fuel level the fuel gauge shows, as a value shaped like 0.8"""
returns 0.5
